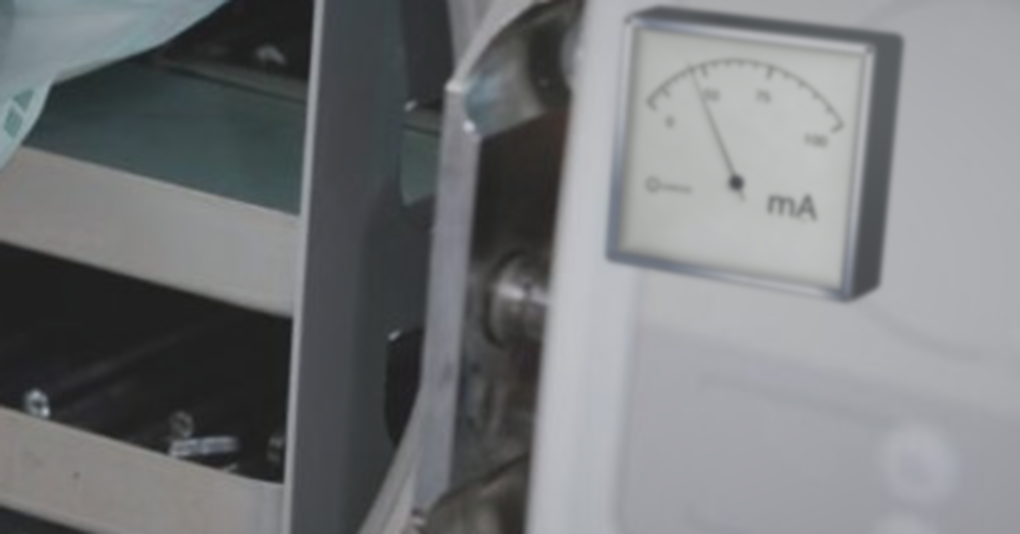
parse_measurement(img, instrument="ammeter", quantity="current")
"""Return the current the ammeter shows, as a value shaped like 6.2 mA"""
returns 45 mA
